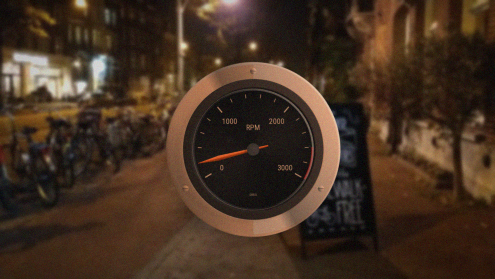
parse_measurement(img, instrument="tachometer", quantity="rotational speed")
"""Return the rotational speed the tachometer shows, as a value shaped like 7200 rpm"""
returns 200 rpm
